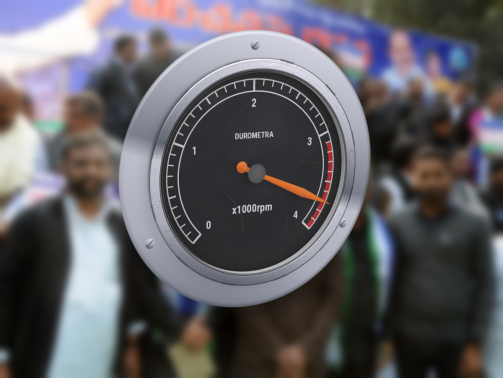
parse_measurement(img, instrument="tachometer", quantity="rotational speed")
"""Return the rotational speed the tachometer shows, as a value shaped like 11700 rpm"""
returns 3700 rpm
